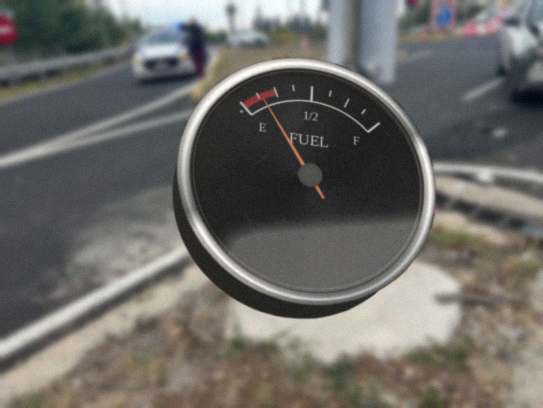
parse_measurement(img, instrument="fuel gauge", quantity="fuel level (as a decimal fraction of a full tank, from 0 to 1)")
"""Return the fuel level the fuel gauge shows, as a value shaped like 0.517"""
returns 0.125
